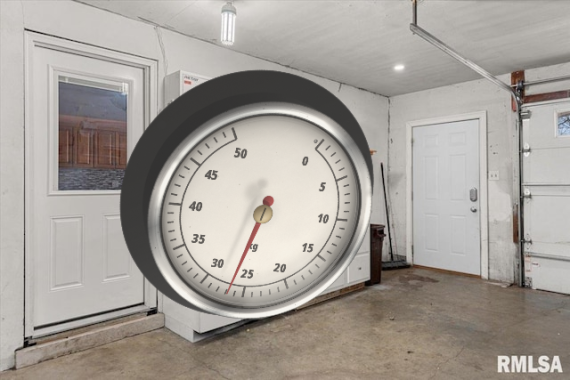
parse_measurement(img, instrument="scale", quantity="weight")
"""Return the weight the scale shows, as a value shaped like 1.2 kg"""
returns 27 kg
